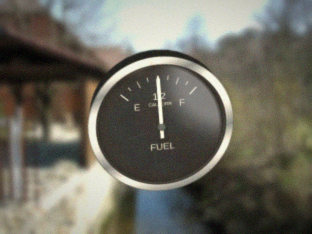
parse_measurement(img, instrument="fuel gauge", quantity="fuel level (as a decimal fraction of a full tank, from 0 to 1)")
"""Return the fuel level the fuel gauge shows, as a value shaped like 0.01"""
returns 0.5
